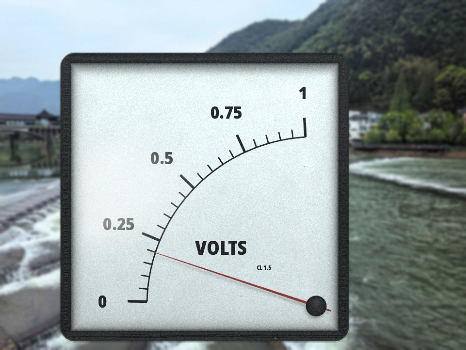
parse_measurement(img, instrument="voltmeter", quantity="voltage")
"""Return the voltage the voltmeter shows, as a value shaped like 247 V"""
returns 0.2 V
